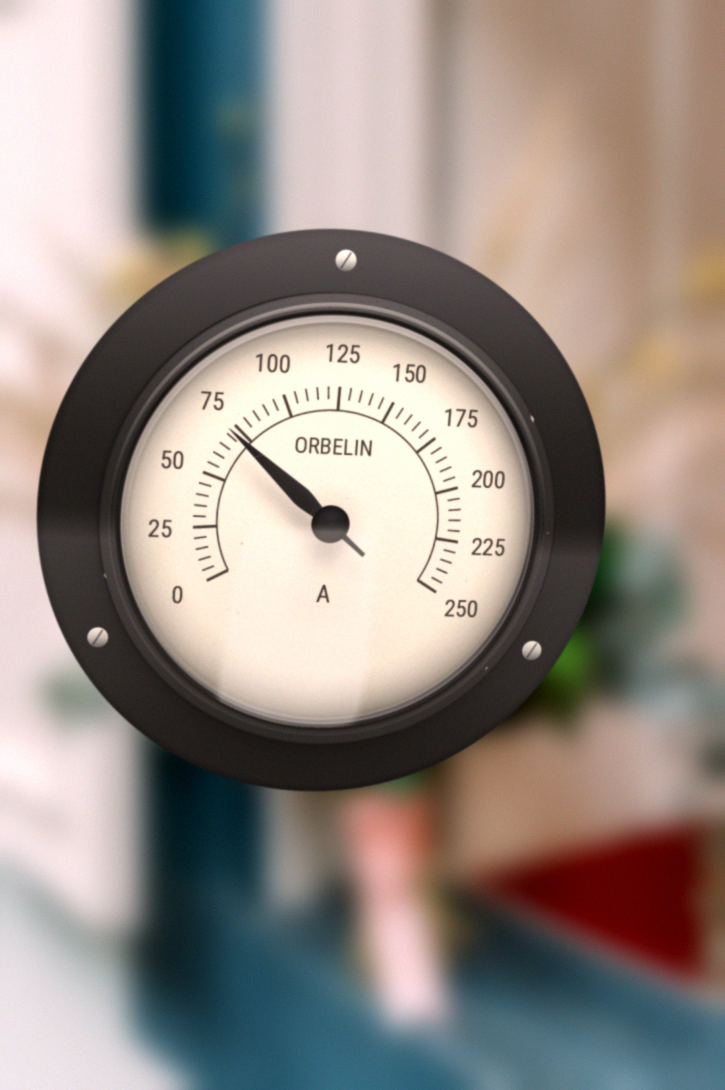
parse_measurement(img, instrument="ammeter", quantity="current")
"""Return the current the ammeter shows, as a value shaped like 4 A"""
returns 72.5 A
